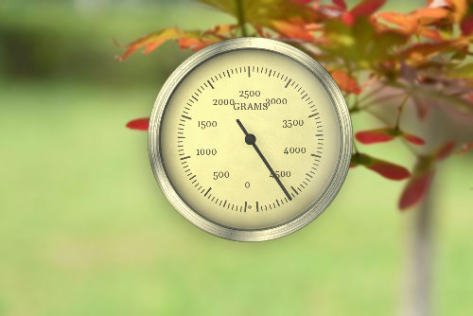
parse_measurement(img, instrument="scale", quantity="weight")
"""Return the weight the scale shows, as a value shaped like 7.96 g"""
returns 4600 g
